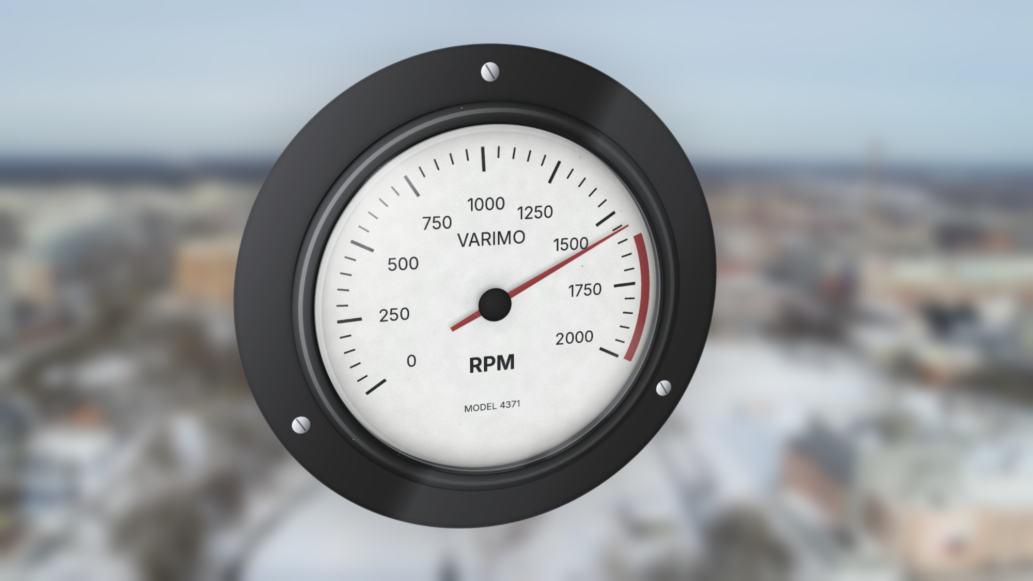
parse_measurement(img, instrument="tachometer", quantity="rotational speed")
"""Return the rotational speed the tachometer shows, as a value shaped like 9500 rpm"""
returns 1550 rpm
